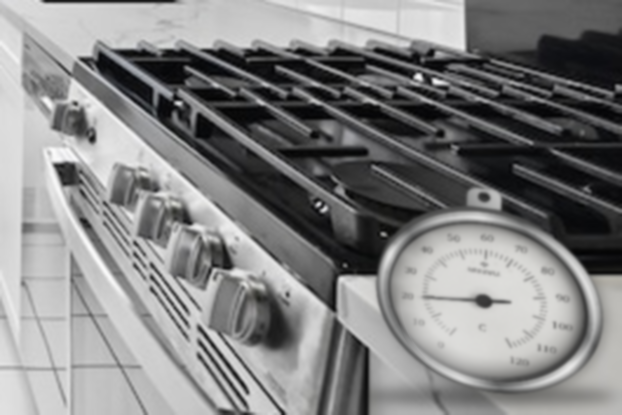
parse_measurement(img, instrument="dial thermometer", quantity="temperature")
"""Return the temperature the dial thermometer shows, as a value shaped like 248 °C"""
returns 20 °C
